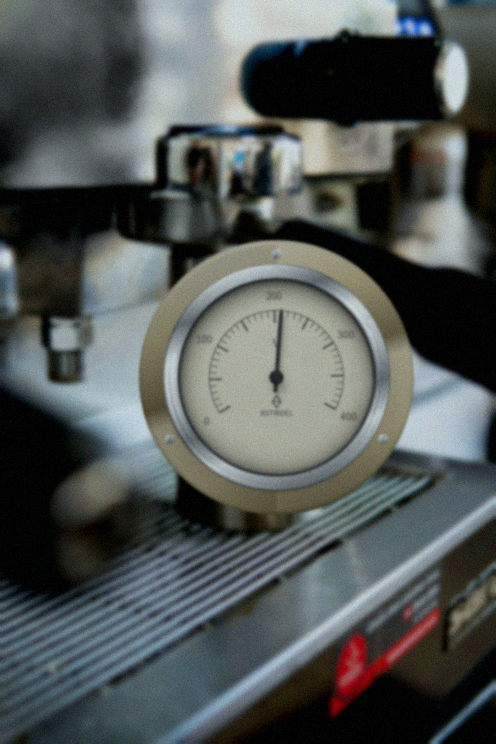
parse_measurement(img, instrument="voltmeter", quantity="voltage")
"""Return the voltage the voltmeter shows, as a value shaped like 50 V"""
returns 210 V
